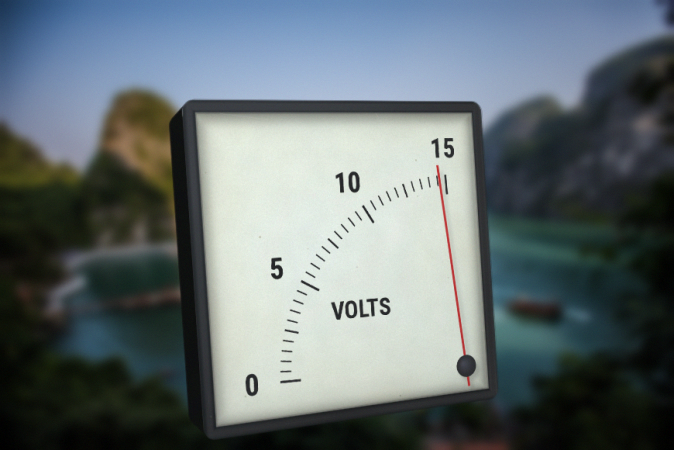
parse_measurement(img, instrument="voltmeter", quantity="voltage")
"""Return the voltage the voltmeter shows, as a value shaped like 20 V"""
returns 14.5 V
